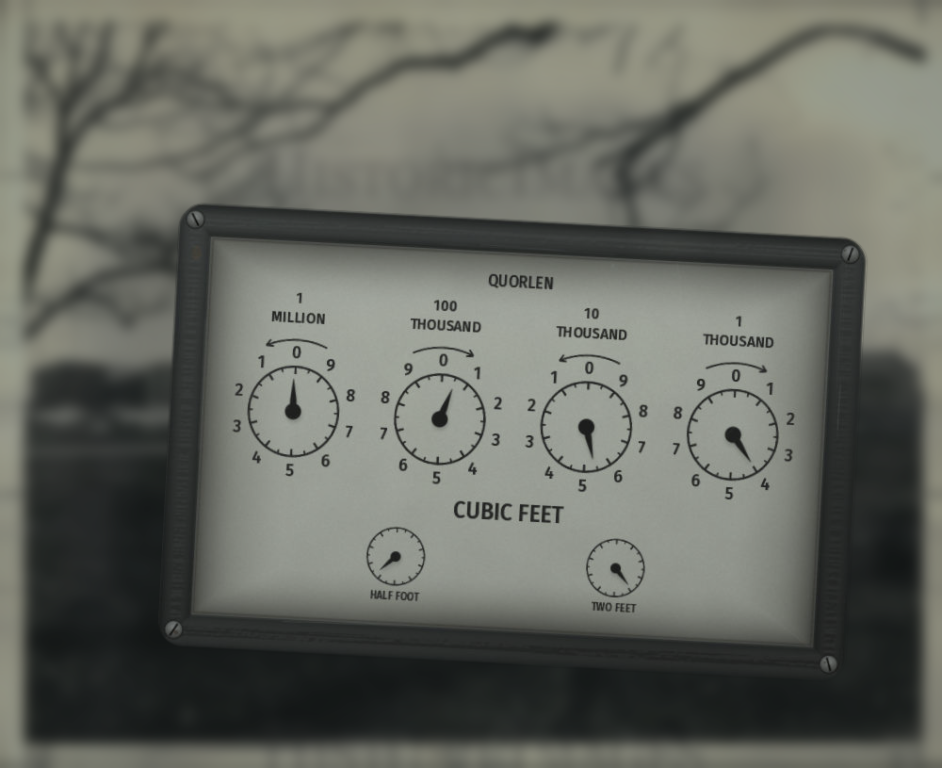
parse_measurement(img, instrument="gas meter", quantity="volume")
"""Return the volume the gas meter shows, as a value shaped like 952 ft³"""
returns 5400 ft³
